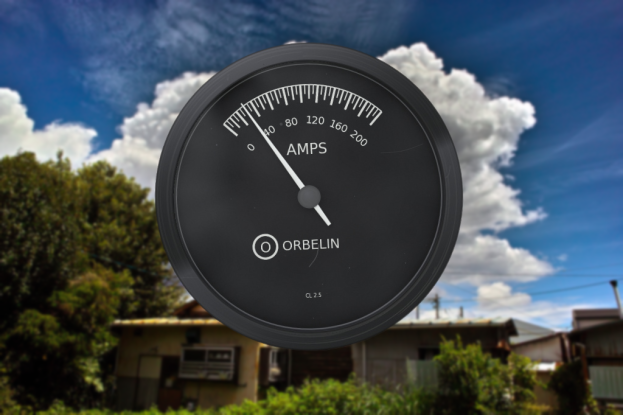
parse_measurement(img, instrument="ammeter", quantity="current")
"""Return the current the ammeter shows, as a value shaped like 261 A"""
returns 30 A
